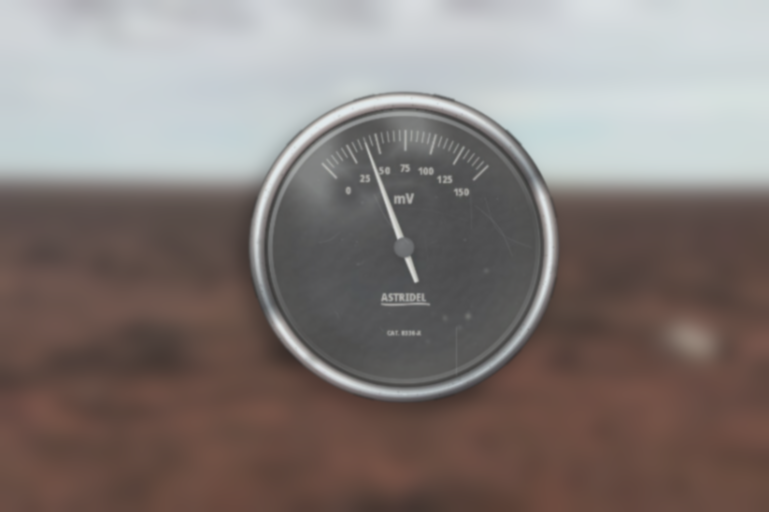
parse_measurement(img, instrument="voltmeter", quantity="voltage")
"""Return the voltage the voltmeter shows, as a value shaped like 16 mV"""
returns 40 mV
